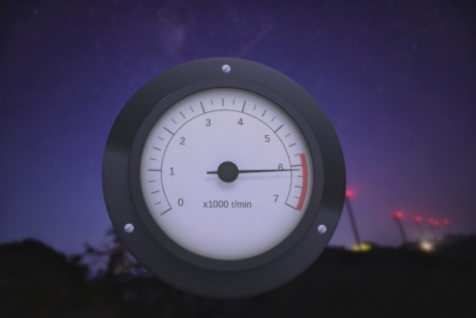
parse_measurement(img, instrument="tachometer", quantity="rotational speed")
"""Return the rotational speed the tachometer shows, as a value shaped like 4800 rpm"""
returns 6125 rpm
